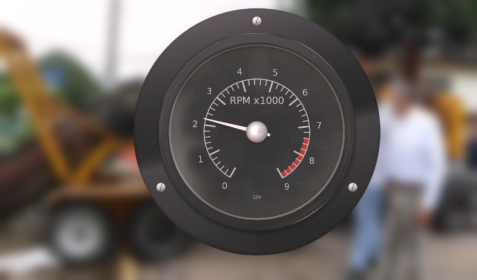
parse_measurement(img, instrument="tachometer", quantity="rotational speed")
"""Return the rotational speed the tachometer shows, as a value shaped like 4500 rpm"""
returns 2200 rpm
